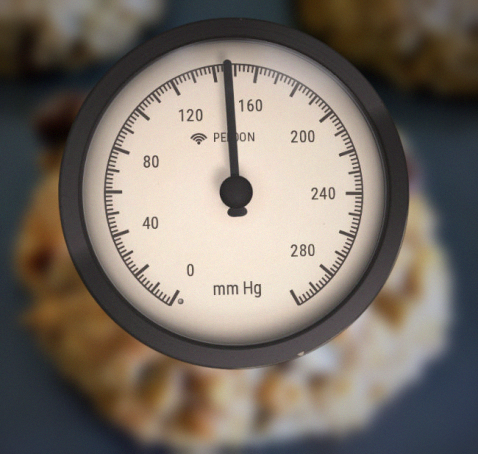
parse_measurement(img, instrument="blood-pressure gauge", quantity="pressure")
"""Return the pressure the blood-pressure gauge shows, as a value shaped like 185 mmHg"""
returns 146 mmHg
